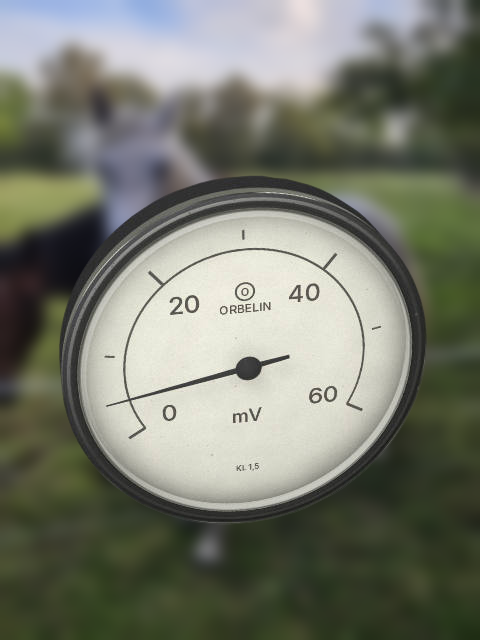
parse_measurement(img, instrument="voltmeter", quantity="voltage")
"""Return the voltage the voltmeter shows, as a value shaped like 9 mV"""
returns 5 mV
